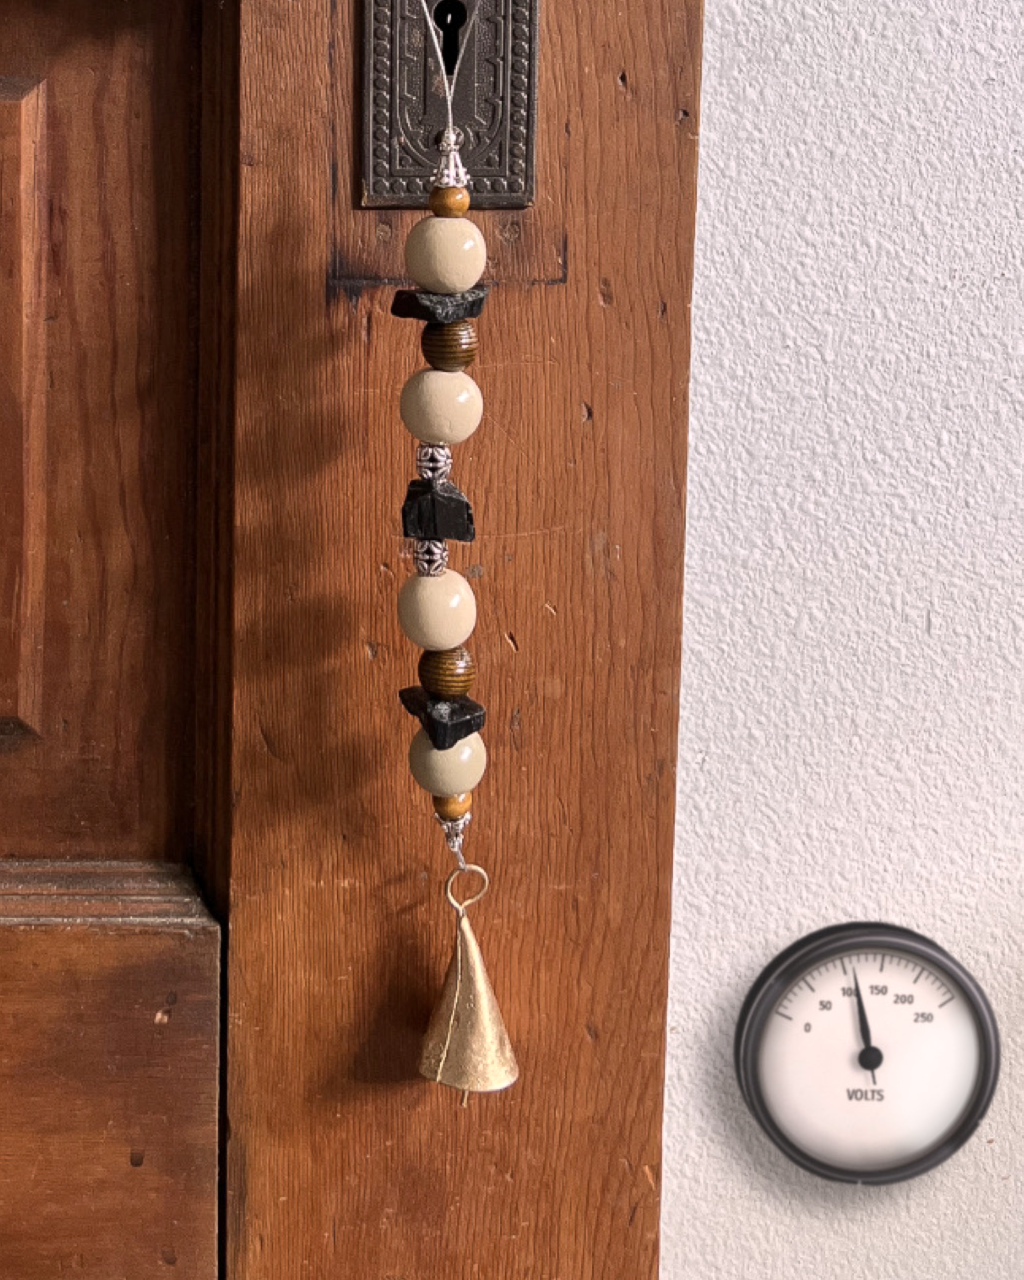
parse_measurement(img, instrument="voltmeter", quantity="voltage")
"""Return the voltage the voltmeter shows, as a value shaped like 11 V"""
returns 110 V
